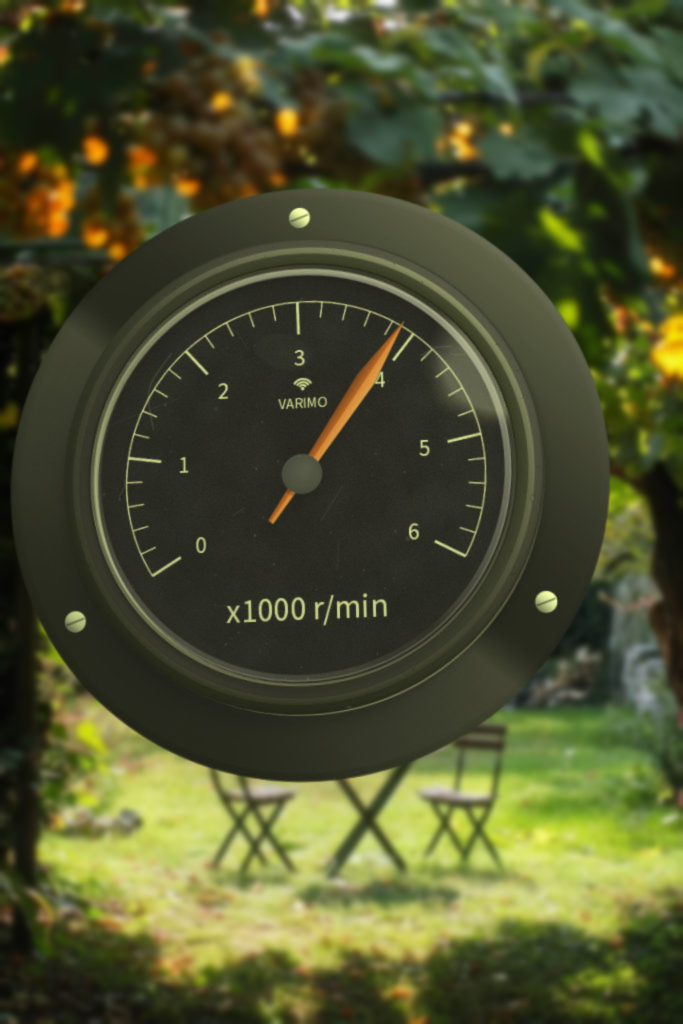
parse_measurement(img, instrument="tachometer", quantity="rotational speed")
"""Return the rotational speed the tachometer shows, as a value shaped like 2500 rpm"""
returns 3900 rpm
